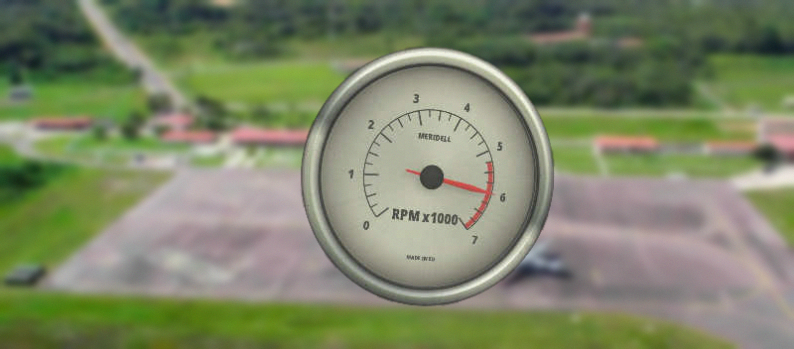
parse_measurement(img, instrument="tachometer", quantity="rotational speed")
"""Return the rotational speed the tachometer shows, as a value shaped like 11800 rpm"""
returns 6000 rpm
